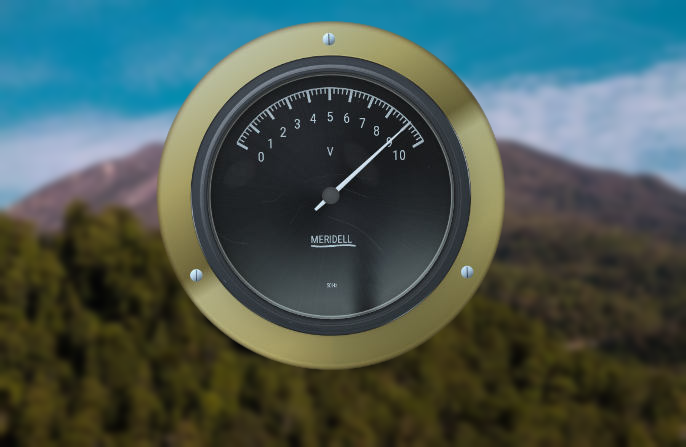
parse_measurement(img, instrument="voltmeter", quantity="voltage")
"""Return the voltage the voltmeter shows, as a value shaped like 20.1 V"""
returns 9 V
